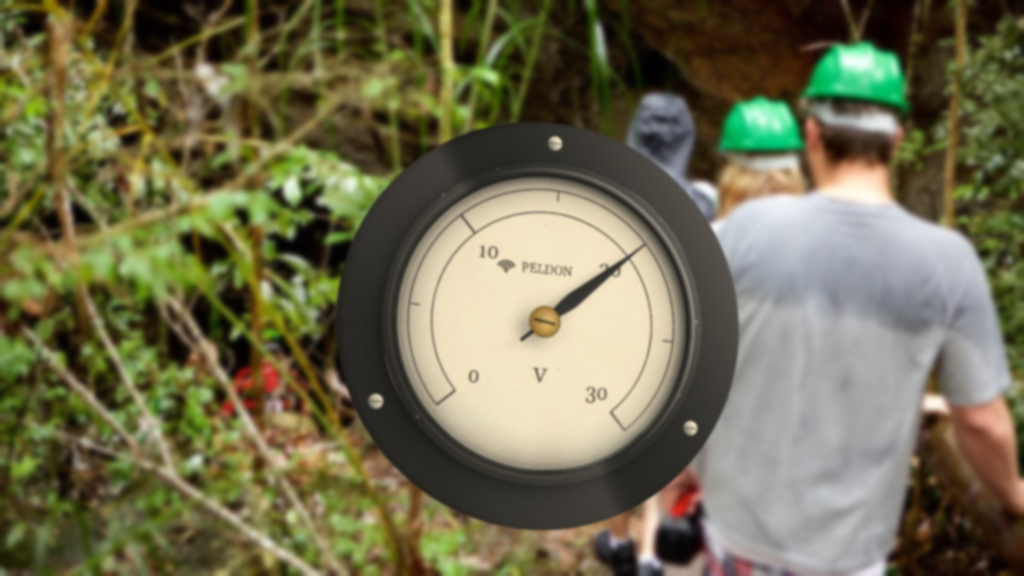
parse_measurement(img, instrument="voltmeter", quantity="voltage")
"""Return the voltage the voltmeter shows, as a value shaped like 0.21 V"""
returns 20 V
